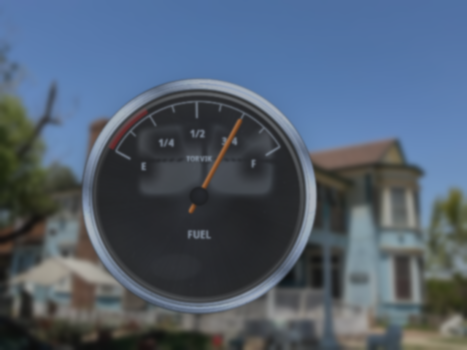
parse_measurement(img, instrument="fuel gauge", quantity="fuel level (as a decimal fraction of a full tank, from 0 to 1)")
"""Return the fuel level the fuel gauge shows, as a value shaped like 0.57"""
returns 0.75
